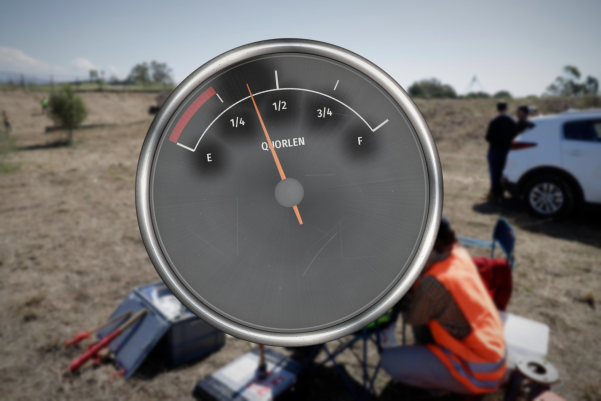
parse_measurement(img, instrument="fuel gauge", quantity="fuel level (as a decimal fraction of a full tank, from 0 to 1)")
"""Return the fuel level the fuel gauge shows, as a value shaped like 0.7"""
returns 0.375
